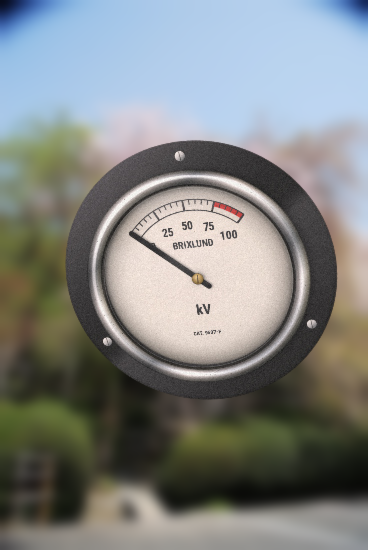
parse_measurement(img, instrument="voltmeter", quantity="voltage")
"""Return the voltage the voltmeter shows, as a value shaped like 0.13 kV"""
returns 0 kV
